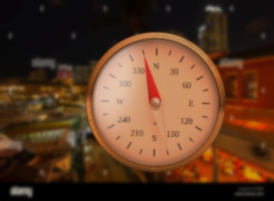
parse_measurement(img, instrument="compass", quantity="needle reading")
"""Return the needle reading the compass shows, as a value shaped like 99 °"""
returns 345 °
